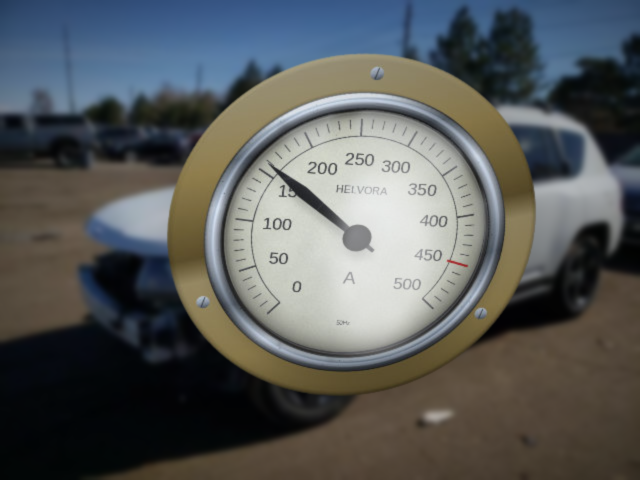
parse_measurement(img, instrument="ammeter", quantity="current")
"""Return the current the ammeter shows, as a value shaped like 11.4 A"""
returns 160 A
